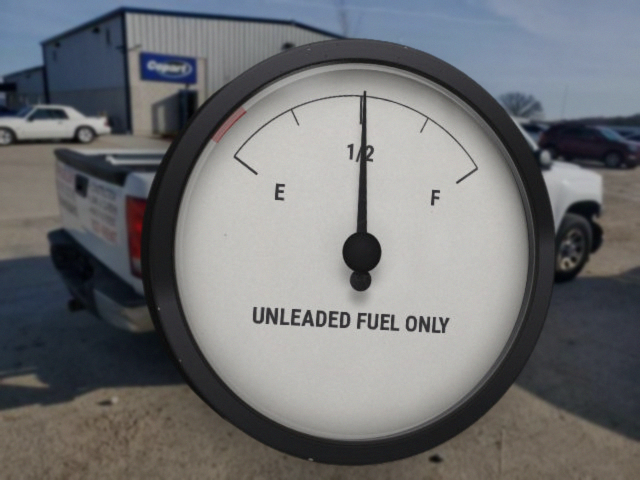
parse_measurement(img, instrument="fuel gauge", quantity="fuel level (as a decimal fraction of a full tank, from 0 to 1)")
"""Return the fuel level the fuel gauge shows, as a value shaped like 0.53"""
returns 0.5
